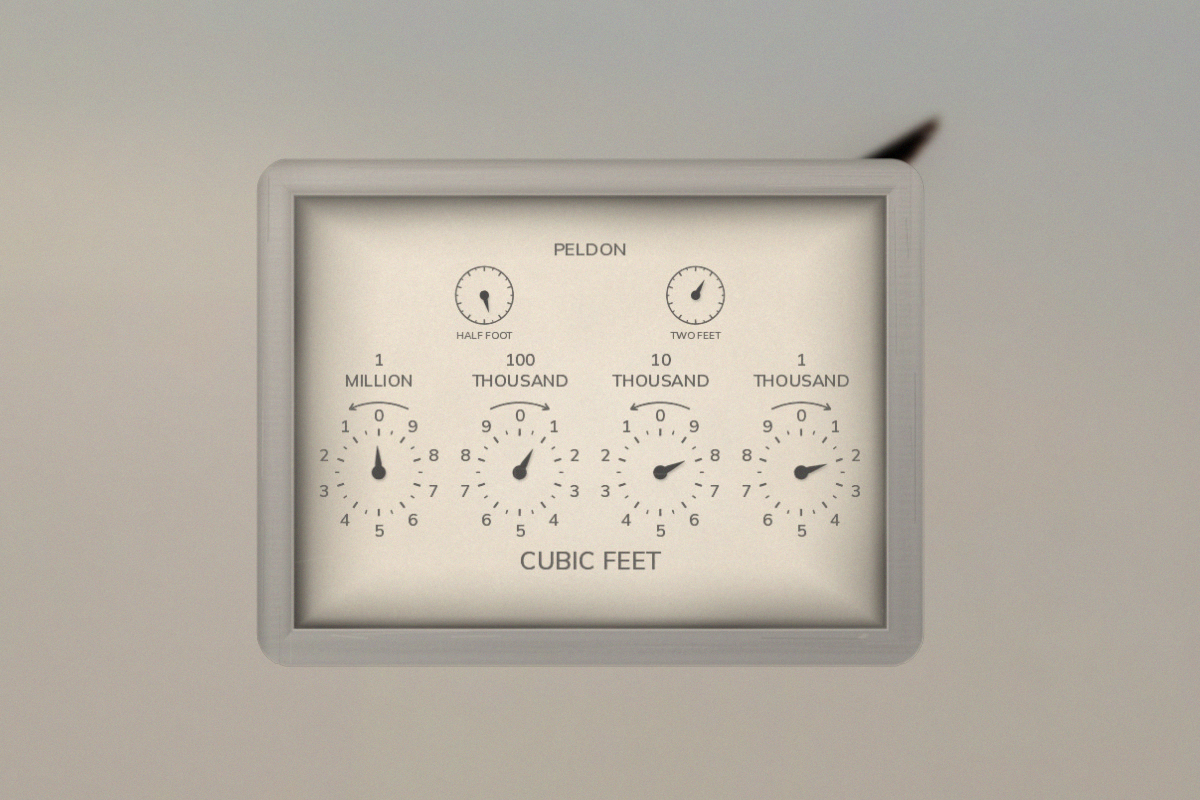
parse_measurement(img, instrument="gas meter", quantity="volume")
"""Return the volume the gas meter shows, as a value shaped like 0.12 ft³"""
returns 8200 ft³
